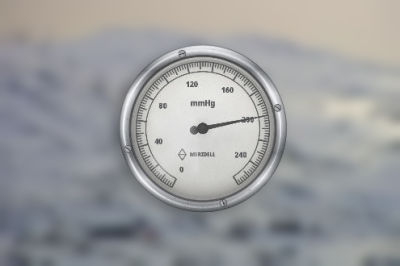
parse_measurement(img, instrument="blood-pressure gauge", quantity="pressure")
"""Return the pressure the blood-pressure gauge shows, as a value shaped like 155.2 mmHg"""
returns 200 mmHg
